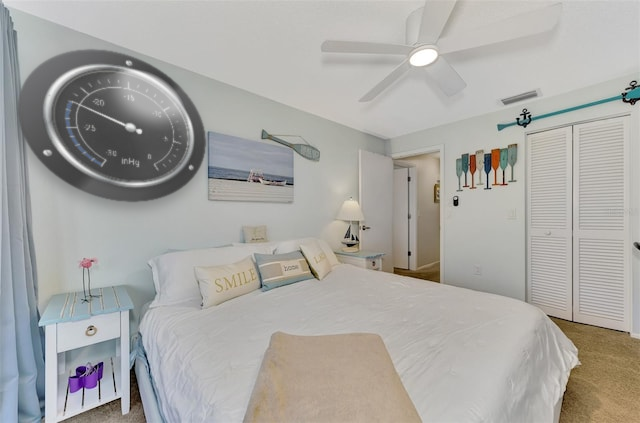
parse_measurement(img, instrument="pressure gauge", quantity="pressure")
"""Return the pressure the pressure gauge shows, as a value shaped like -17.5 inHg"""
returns -22 inHg
